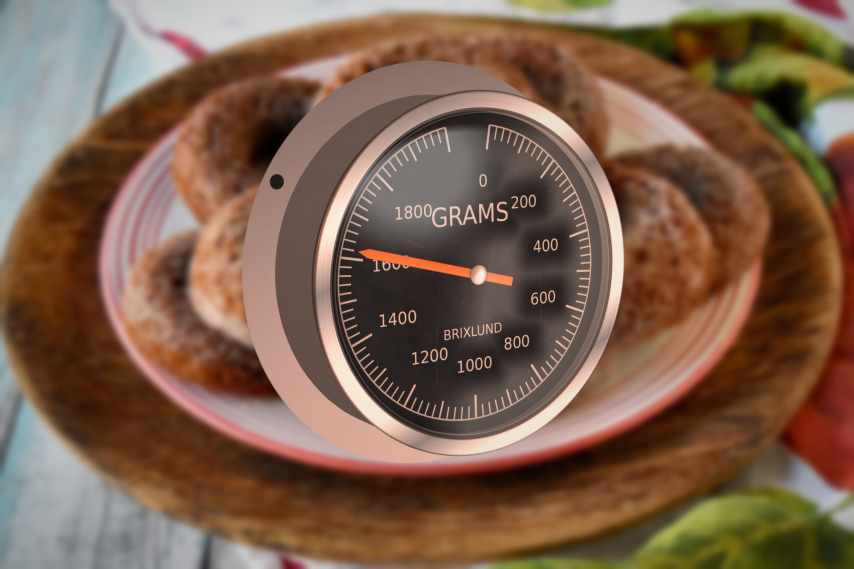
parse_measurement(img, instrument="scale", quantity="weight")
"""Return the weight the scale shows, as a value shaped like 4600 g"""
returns 1620 g
